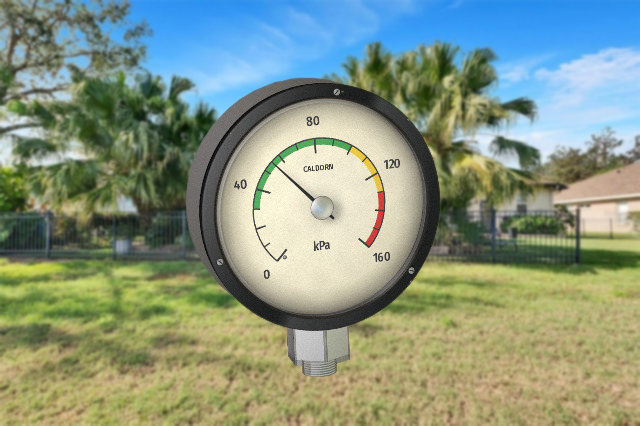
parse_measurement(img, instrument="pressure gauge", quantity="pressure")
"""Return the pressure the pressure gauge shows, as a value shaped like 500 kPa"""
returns 55 kPa
